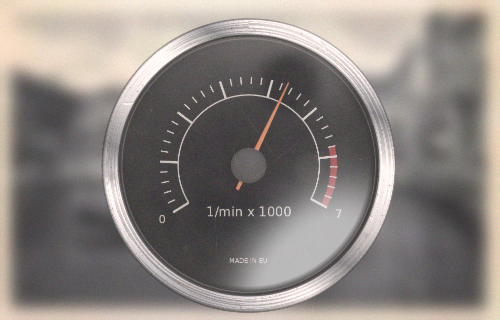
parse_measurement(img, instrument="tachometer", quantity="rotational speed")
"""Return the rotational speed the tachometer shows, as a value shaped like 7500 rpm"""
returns 4300 rpm
